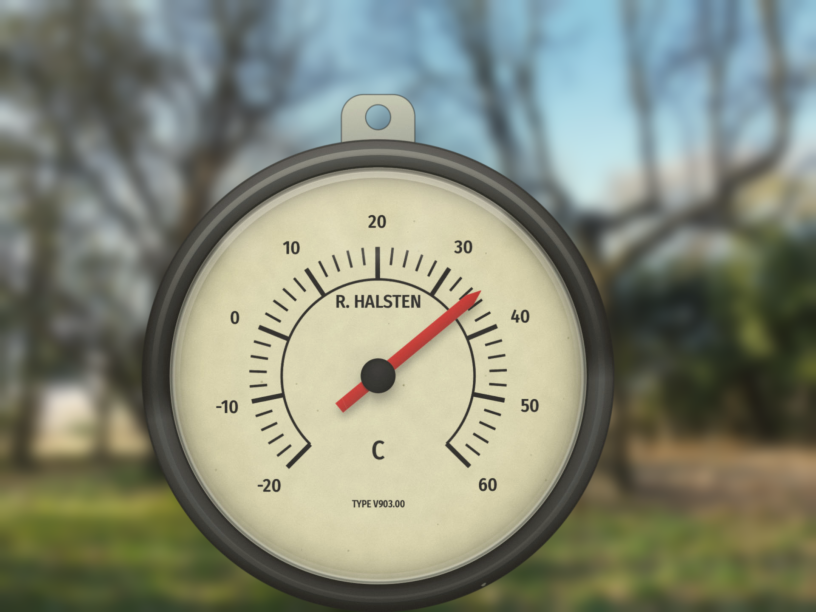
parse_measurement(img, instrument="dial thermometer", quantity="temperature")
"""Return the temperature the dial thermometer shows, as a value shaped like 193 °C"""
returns 35 °C
